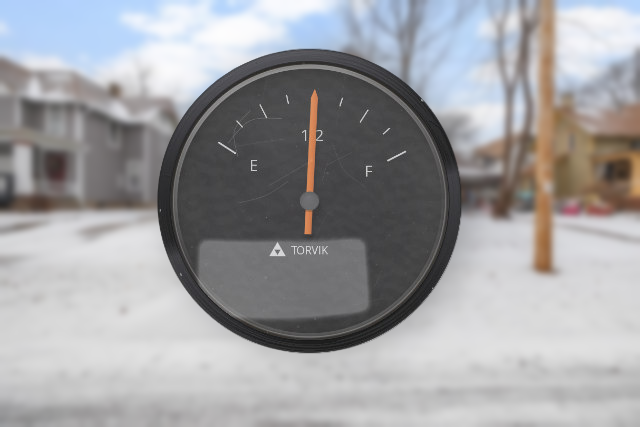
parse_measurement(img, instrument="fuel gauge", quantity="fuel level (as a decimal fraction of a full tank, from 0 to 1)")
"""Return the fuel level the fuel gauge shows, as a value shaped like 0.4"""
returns 0.5
